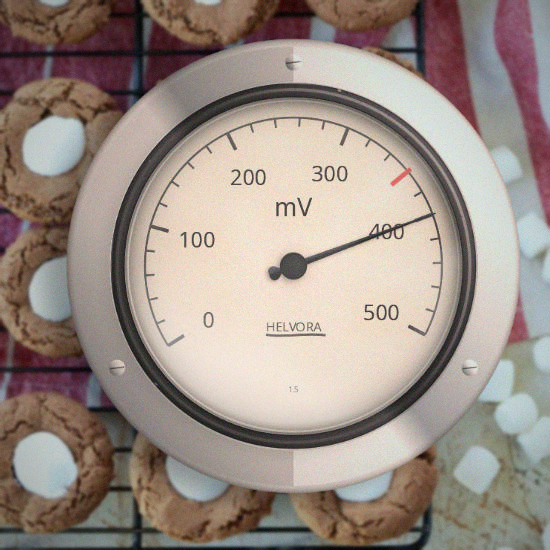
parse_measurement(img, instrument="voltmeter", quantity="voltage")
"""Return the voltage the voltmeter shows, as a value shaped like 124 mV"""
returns 400 mV
